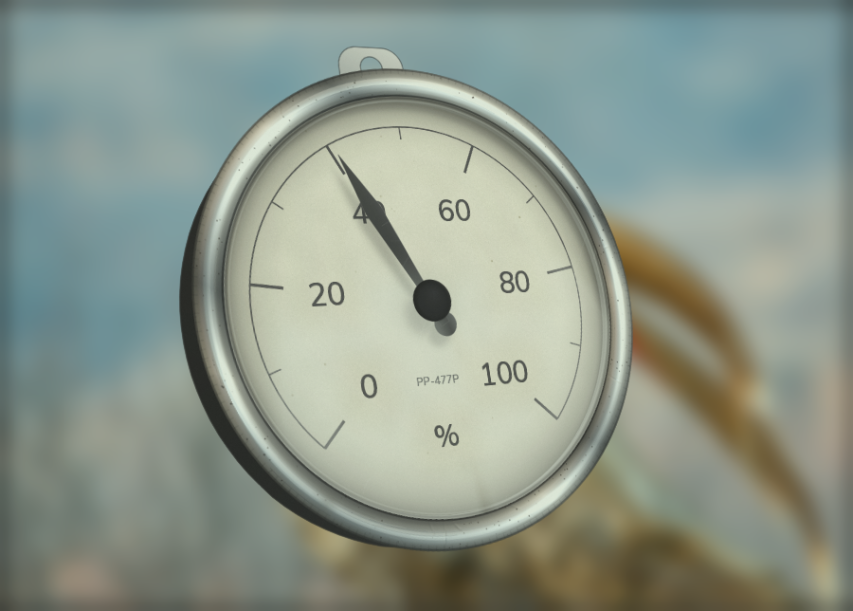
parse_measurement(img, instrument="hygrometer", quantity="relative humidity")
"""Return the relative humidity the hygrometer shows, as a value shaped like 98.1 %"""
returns 40 %
